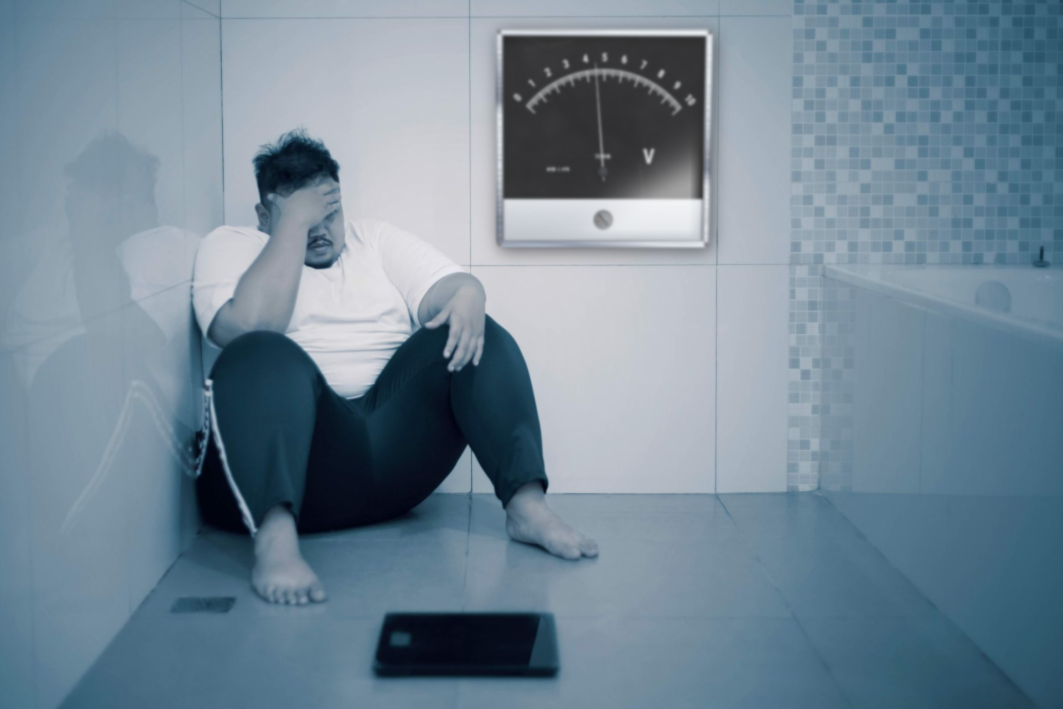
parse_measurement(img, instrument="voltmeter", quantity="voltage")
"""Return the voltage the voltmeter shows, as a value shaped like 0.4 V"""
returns 4.5 V
